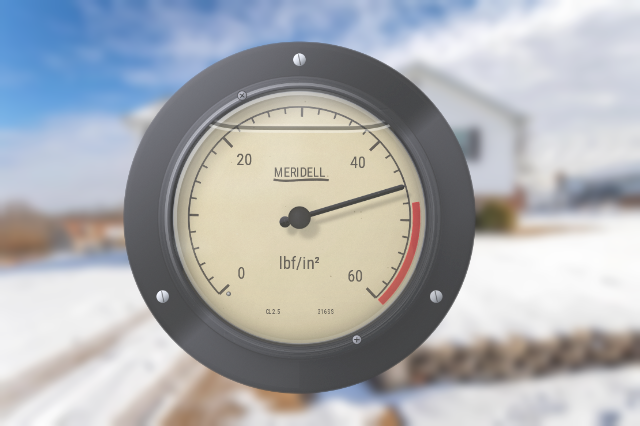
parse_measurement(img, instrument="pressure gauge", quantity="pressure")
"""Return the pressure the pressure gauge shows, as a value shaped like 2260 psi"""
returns 46 psi
